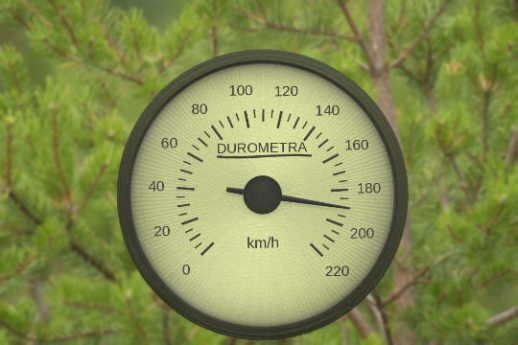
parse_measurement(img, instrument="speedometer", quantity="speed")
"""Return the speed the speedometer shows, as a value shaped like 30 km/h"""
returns 190 km/h
